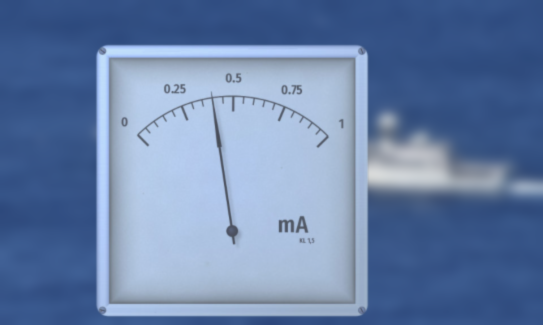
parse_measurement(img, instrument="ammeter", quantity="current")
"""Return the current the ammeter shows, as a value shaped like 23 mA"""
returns 0.4 mA
